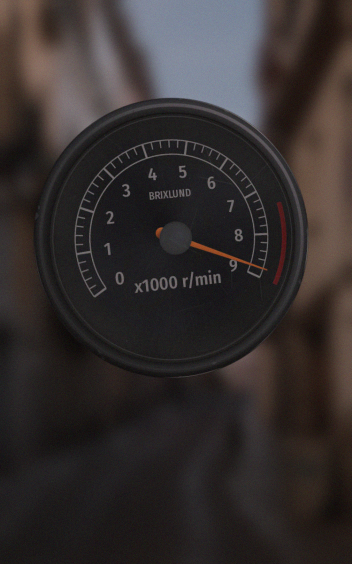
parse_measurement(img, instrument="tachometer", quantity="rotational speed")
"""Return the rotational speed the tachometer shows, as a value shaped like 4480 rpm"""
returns 8800 rpm
